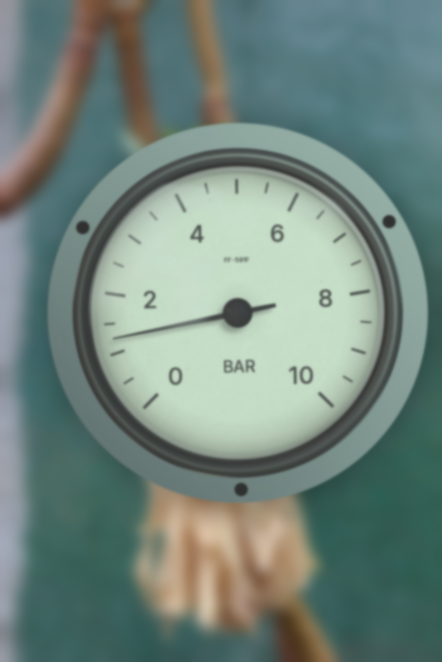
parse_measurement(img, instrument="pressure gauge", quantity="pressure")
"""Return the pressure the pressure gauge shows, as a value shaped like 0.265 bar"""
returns 1.25 bar
